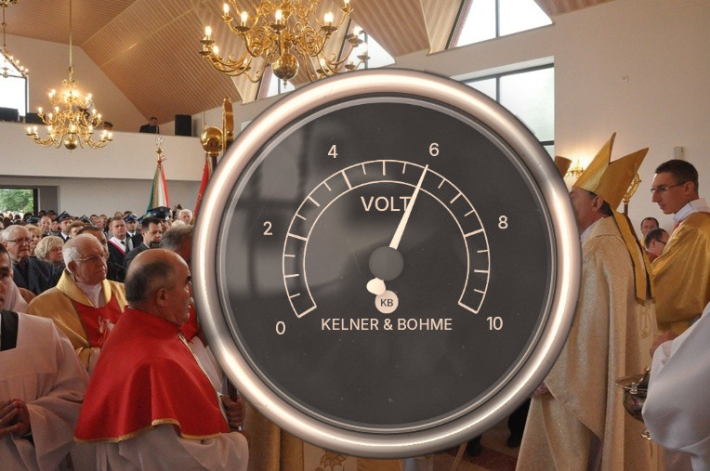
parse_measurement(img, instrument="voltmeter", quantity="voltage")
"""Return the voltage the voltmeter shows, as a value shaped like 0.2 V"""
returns 6 V
